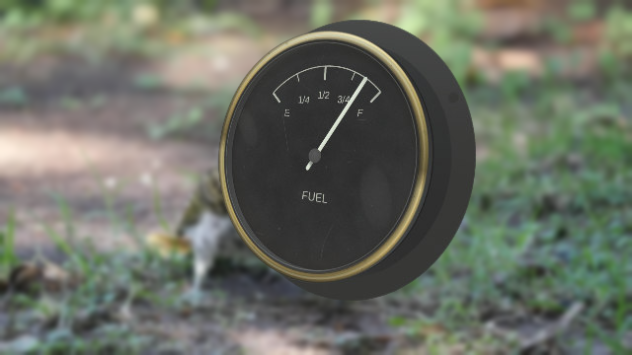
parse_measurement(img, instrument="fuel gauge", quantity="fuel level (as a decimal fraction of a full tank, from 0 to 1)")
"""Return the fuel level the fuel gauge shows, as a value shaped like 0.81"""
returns 0.875
